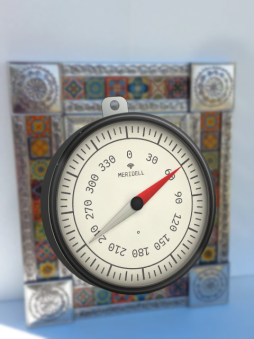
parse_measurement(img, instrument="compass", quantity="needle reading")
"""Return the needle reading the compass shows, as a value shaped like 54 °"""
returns 60 °
